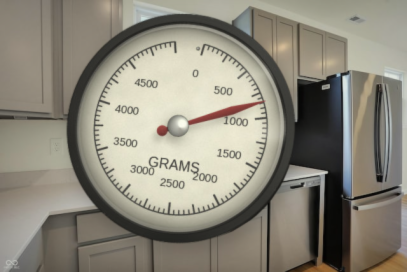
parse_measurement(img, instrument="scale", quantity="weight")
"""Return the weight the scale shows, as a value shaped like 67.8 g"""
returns 850 g
